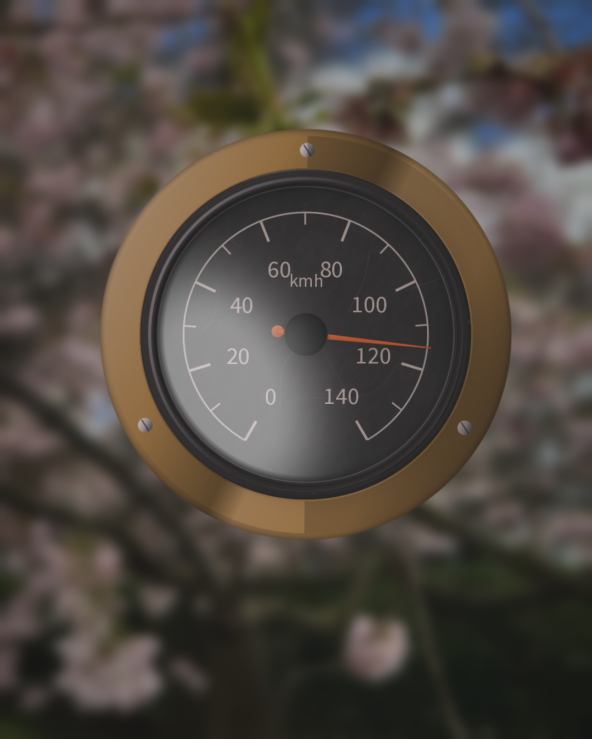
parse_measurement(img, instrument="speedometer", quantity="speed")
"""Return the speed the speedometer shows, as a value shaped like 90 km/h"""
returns 115 km/h
